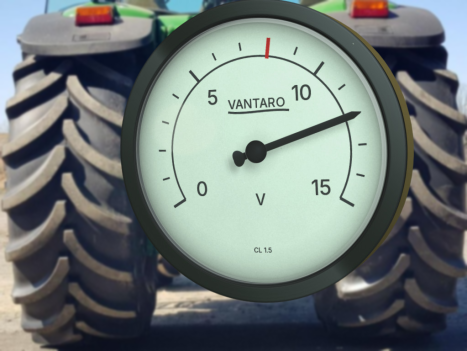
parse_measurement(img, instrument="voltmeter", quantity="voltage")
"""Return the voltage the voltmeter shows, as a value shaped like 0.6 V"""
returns 12 V
